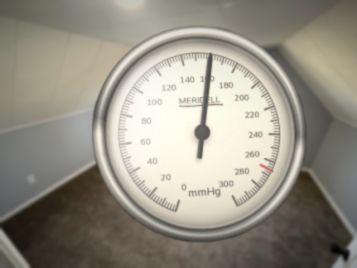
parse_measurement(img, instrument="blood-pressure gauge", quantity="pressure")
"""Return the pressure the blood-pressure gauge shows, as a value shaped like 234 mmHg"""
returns 160 mmHg
